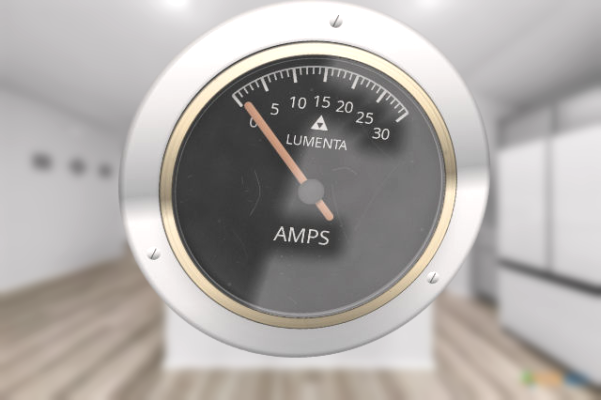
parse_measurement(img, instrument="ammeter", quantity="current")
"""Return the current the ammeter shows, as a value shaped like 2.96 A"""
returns 1 A
